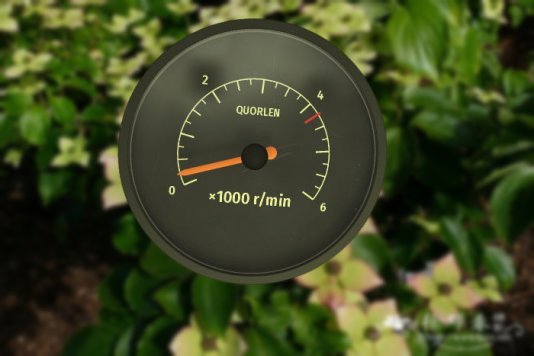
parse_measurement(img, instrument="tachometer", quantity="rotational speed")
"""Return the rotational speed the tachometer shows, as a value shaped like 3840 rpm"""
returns 250 rpm
